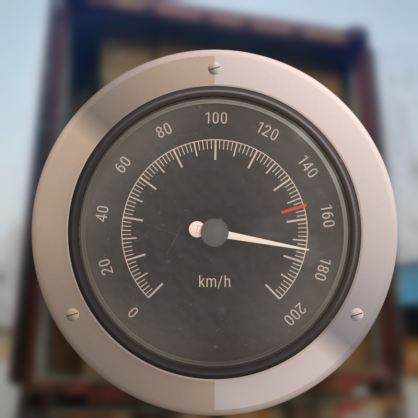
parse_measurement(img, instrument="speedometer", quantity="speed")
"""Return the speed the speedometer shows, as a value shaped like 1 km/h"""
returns 174 km/h
